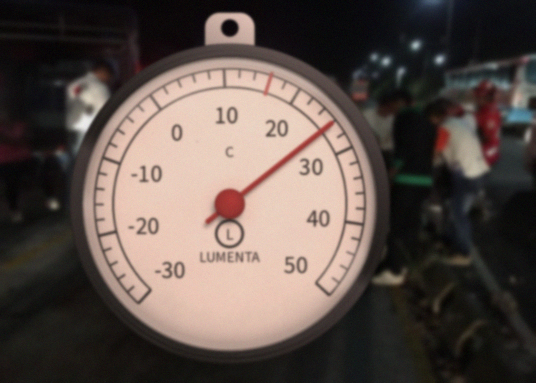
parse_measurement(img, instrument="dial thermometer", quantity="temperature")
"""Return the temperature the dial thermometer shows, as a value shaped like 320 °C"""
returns 26 °C
